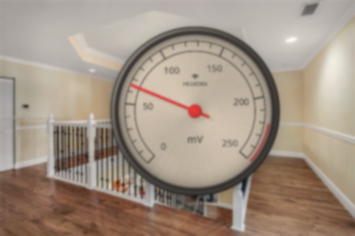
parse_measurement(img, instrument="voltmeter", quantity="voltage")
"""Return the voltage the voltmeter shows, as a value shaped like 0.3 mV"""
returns 65 mV
